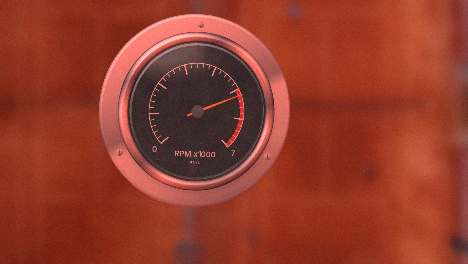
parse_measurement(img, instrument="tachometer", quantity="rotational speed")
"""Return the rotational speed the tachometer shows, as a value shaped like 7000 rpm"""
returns 5200 rpm
